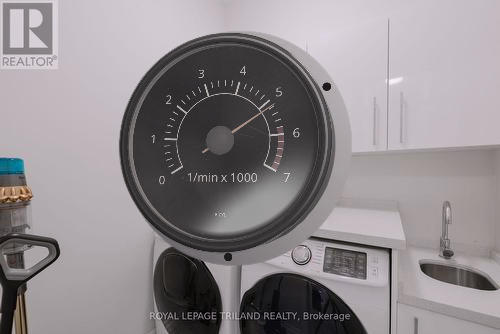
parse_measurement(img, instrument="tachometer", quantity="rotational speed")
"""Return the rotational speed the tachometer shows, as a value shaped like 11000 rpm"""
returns 5200 rpm
